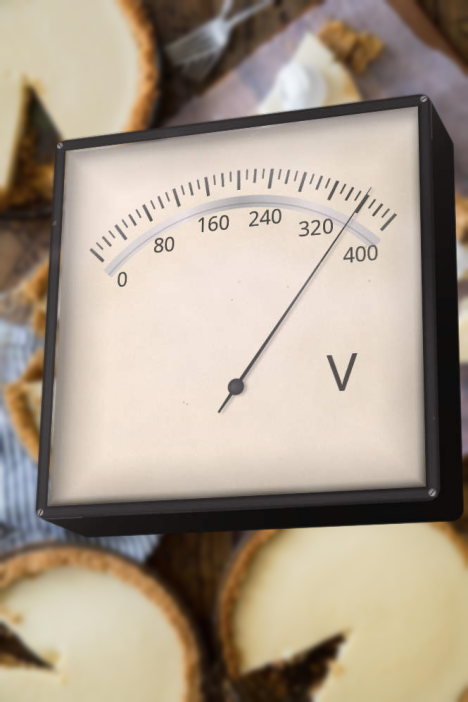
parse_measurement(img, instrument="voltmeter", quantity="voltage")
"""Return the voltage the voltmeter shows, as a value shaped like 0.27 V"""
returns 360 V
